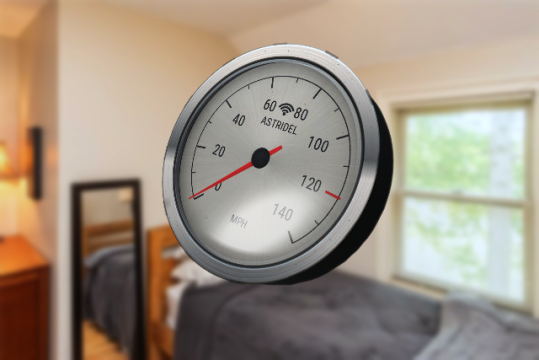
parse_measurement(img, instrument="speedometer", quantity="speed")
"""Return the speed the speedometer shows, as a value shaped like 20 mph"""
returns 0 mph
